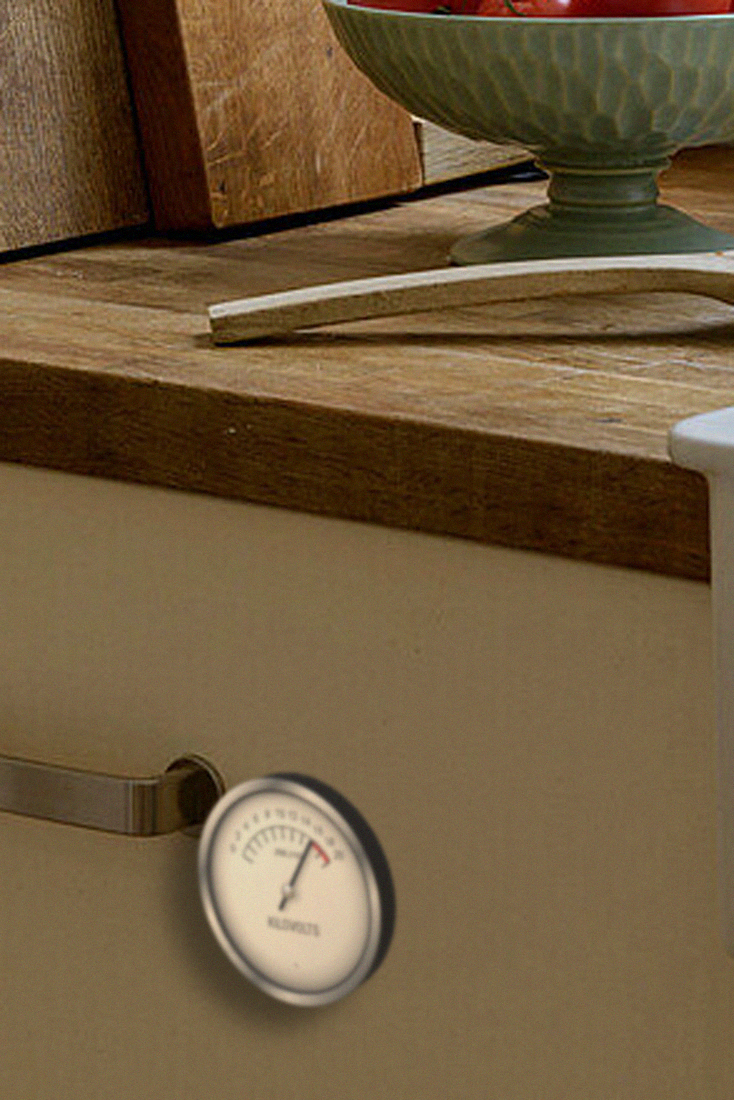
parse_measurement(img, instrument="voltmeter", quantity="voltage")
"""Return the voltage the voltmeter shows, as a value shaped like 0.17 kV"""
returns 16 kV
